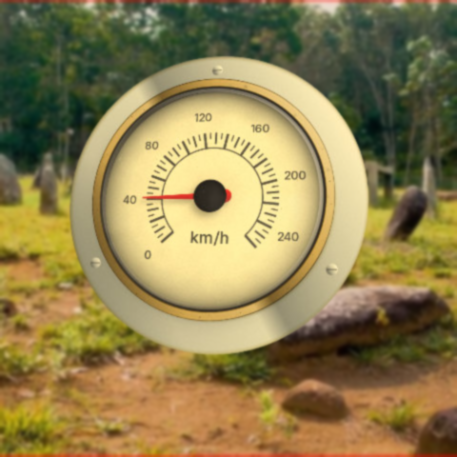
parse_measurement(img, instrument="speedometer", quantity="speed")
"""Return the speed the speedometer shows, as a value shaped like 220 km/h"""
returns 40 km/h
